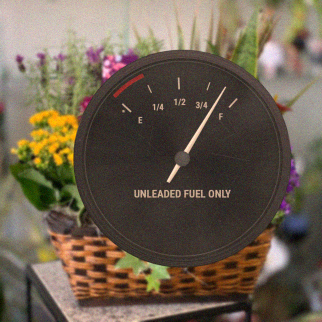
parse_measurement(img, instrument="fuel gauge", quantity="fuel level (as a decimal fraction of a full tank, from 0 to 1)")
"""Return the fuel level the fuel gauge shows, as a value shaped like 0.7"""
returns 0.875
